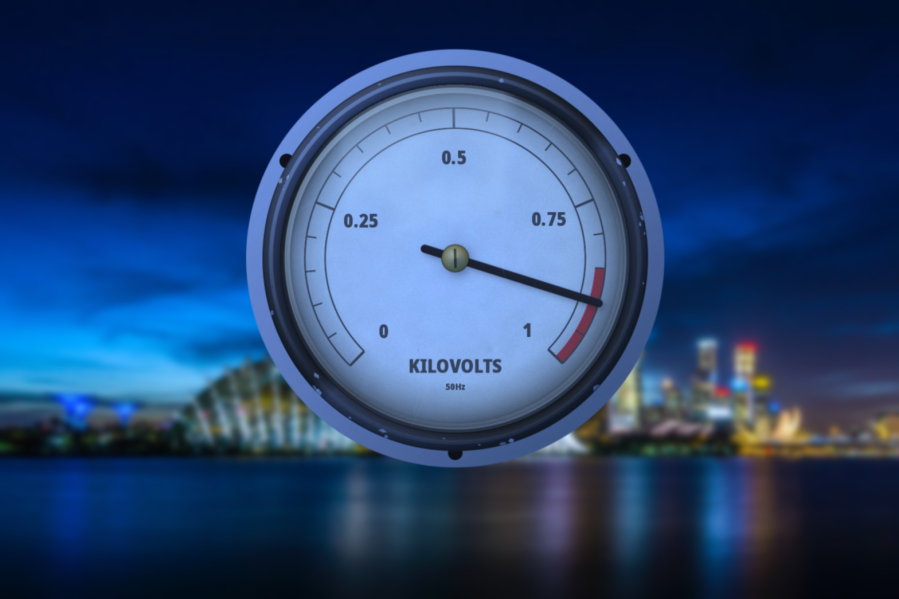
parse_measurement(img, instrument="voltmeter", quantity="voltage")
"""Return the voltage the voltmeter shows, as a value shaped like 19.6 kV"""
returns 0.9 kV
